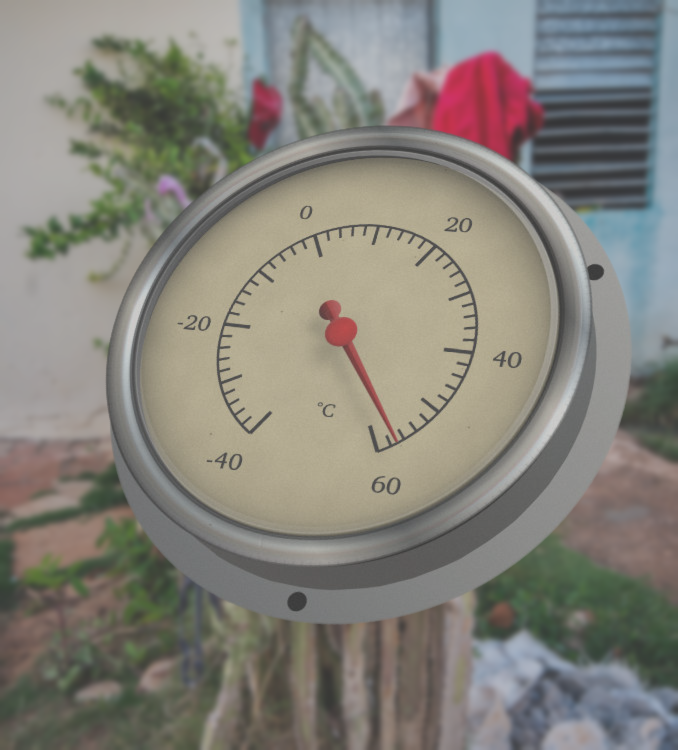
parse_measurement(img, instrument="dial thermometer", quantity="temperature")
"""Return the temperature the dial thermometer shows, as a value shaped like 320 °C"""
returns 57 °C
